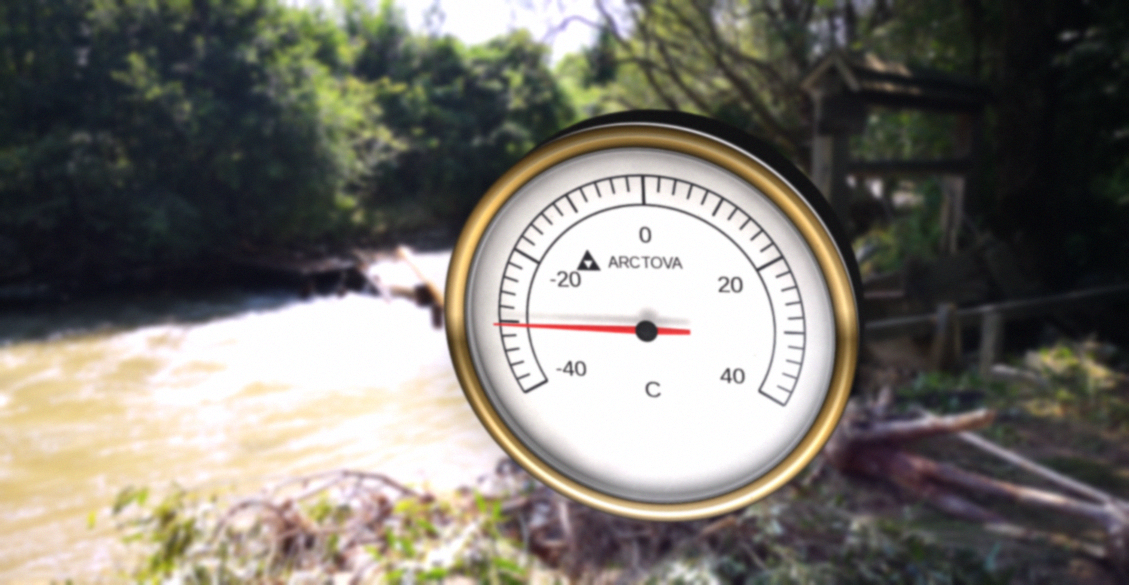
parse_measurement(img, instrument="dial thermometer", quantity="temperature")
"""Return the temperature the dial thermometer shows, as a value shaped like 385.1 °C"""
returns -30 °C
